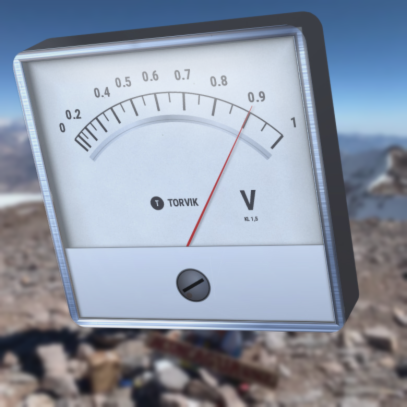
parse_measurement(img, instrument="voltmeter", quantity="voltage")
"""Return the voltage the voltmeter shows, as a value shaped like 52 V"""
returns 0.9 V
